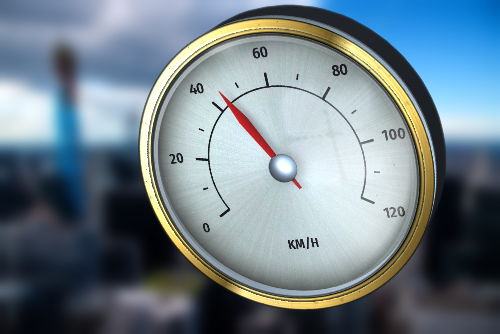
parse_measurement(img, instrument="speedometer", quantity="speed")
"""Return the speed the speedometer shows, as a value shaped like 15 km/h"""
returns 45 km/h
